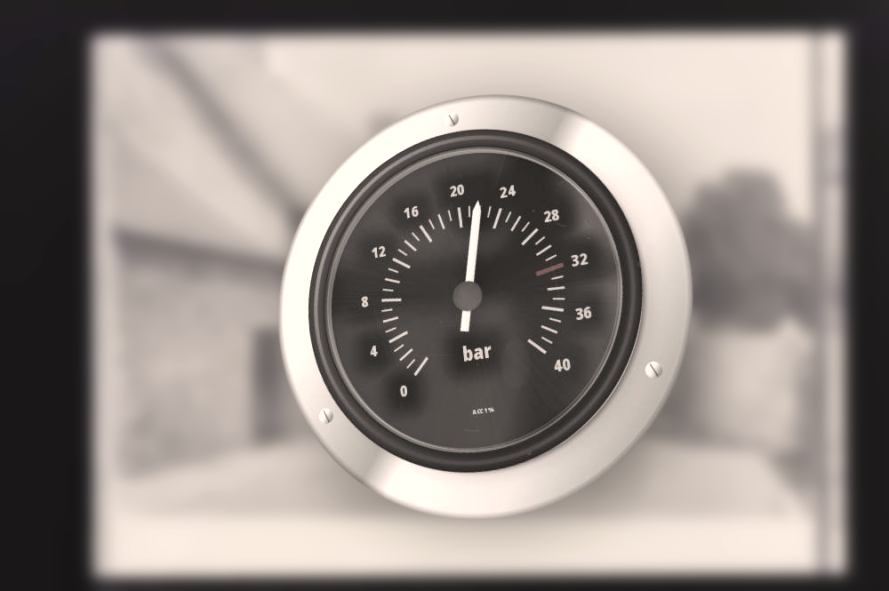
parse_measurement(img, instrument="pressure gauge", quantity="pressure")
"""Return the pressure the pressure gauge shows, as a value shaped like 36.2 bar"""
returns 22 bar
